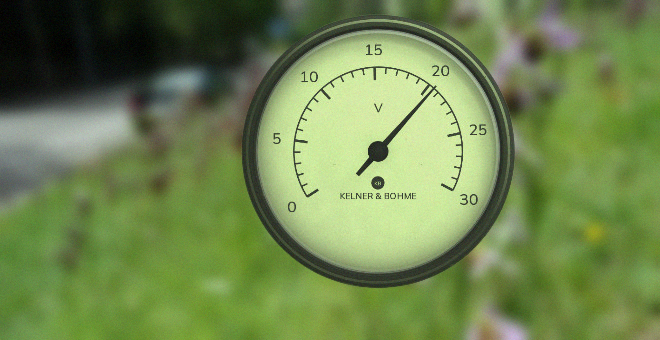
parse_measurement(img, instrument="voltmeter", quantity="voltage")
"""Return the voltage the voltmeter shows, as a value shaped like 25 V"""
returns 20.5 V
